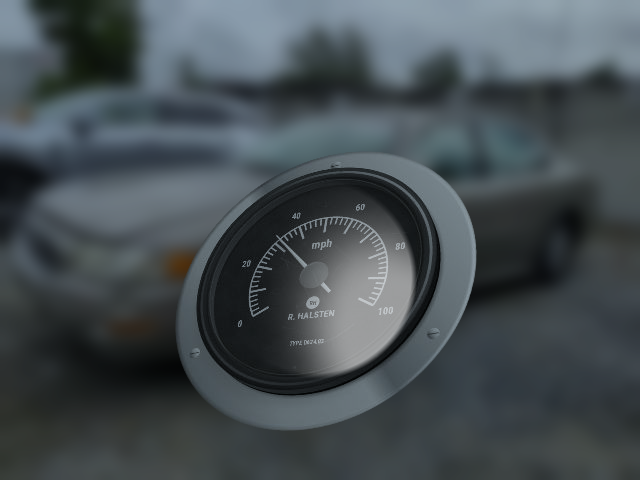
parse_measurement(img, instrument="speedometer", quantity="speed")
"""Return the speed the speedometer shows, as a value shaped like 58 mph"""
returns 32 mph
